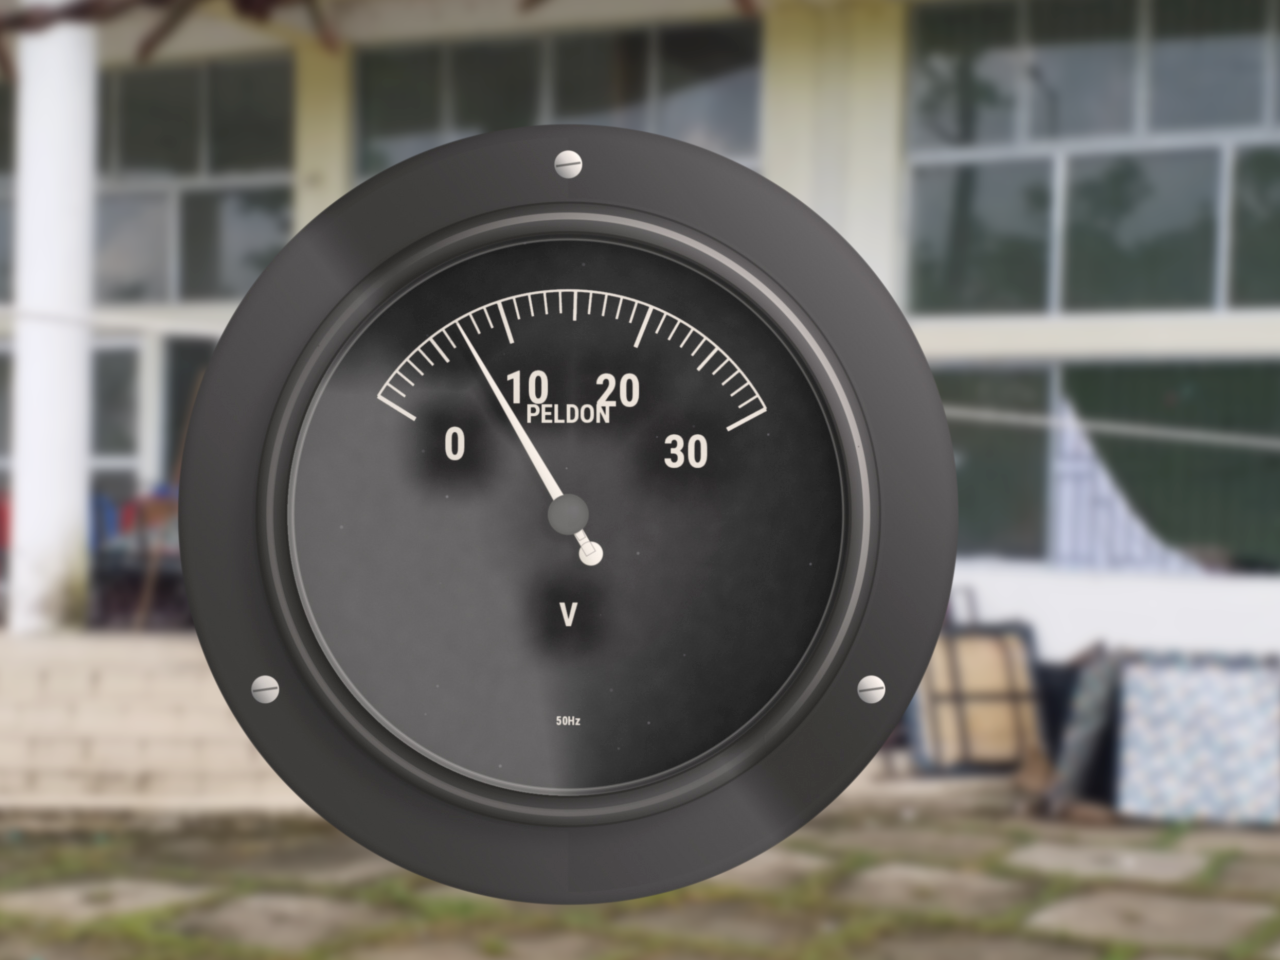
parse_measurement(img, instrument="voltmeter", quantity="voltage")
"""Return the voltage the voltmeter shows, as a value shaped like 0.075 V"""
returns 7 V
